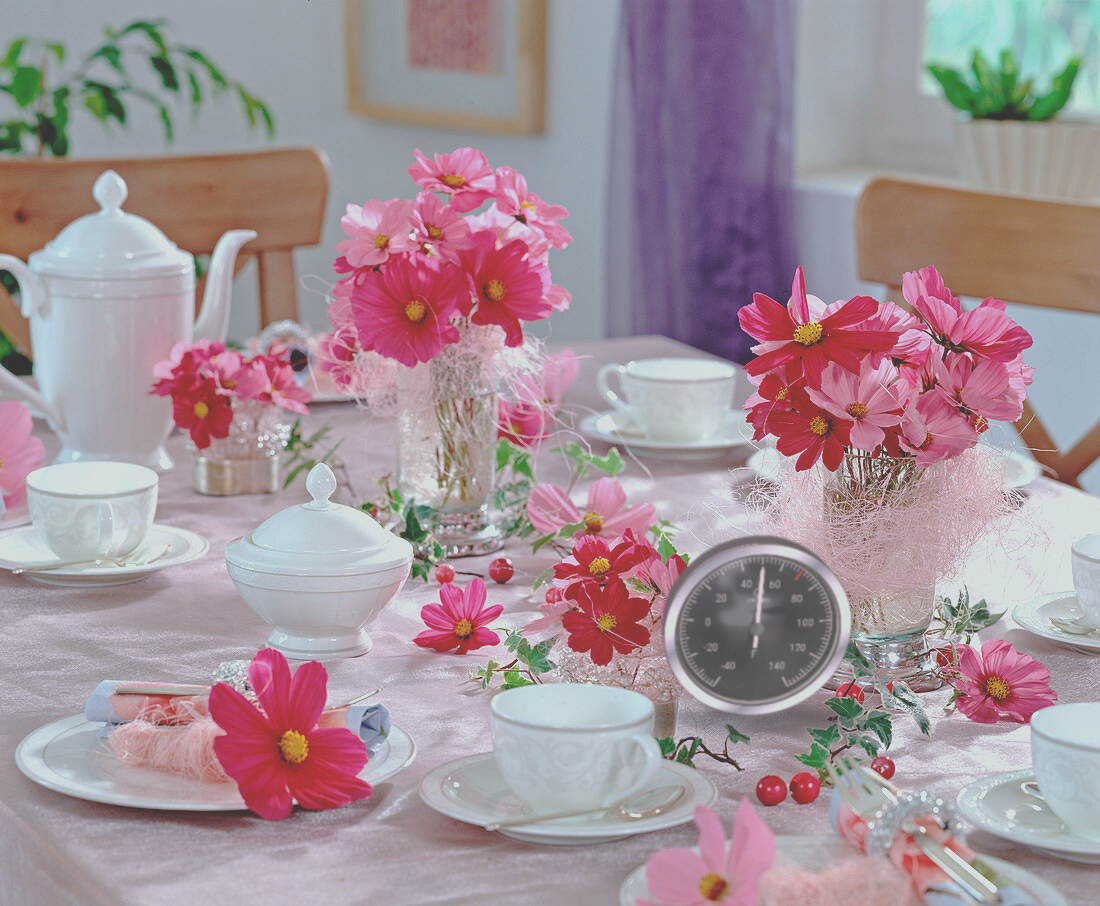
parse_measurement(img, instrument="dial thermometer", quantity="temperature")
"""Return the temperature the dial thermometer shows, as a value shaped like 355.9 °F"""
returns 50 °F
